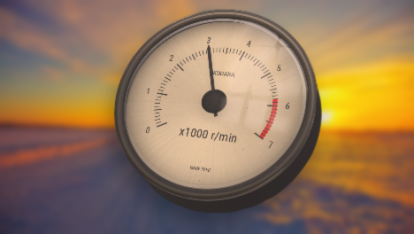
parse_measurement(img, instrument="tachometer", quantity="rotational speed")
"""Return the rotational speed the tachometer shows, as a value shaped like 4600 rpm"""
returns 3000 rpm
